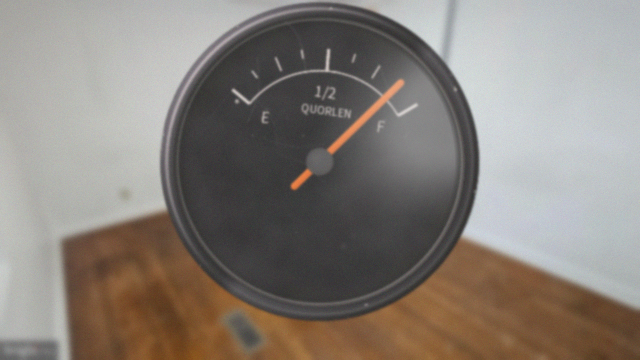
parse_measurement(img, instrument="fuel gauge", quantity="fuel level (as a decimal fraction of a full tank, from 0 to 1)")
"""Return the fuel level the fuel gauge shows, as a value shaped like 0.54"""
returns 0.875
